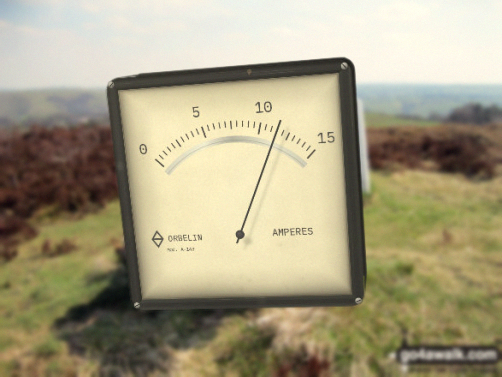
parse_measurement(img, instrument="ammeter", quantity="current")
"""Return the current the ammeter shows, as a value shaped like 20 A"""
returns 11.5 A
